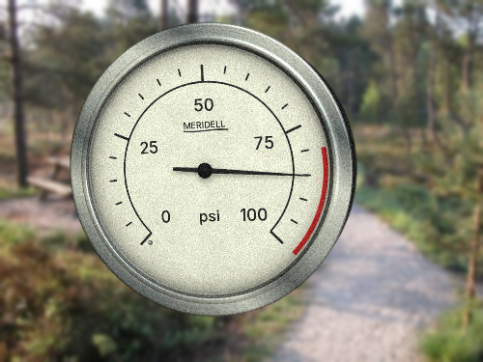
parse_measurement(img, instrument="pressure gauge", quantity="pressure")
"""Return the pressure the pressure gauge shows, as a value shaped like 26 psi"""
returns 85 psi
